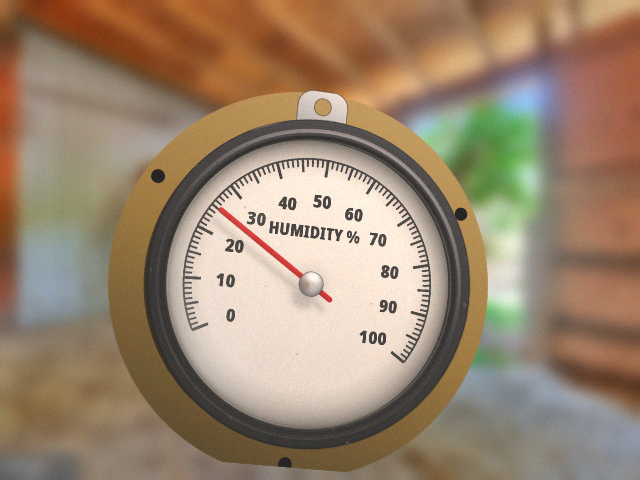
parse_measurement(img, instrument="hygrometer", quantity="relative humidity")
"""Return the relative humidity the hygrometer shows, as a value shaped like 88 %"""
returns 25 %
